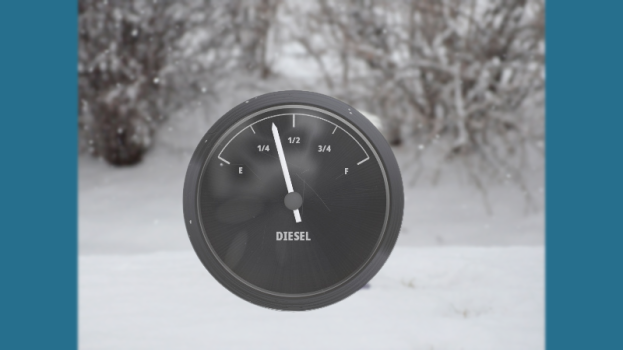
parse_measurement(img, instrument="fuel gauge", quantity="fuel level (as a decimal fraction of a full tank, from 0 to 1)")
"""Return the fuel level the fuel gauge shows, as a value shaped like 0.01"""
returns 0.375
